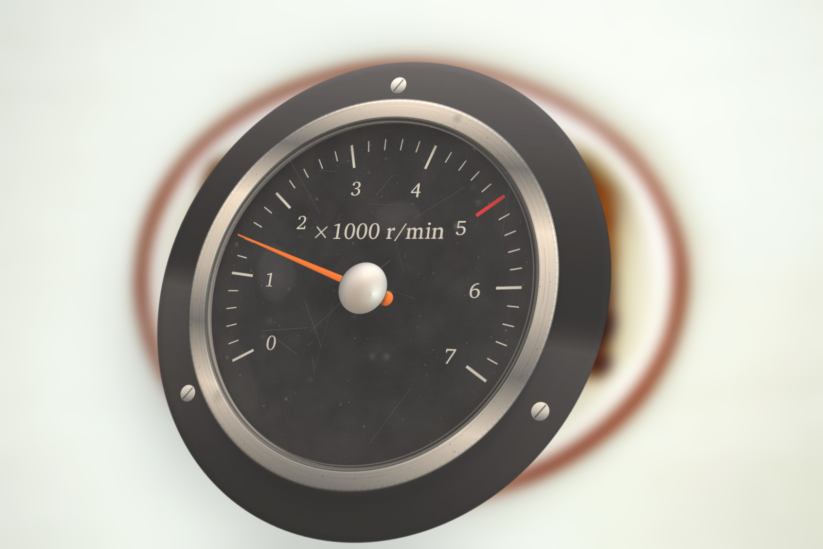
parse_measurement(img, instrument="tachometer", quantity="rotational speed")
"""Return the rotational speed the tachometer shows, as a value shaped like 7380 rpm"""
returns 1400 rpm
